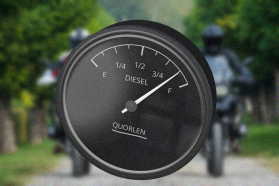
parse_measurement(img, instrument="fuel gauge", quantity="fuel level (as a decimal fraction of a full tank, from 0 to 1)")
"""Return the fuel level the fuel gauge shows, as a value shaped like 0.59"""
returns 0.875
